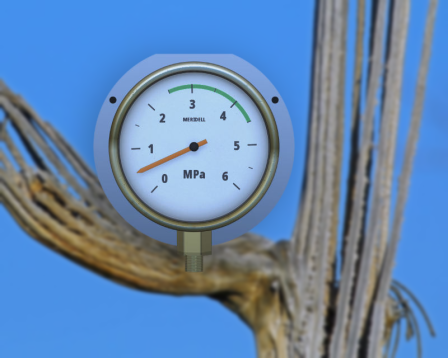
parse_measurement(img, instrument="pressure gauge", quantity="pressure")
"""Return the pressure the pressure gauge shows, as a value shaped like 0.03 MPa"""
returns 0.5 MPa
